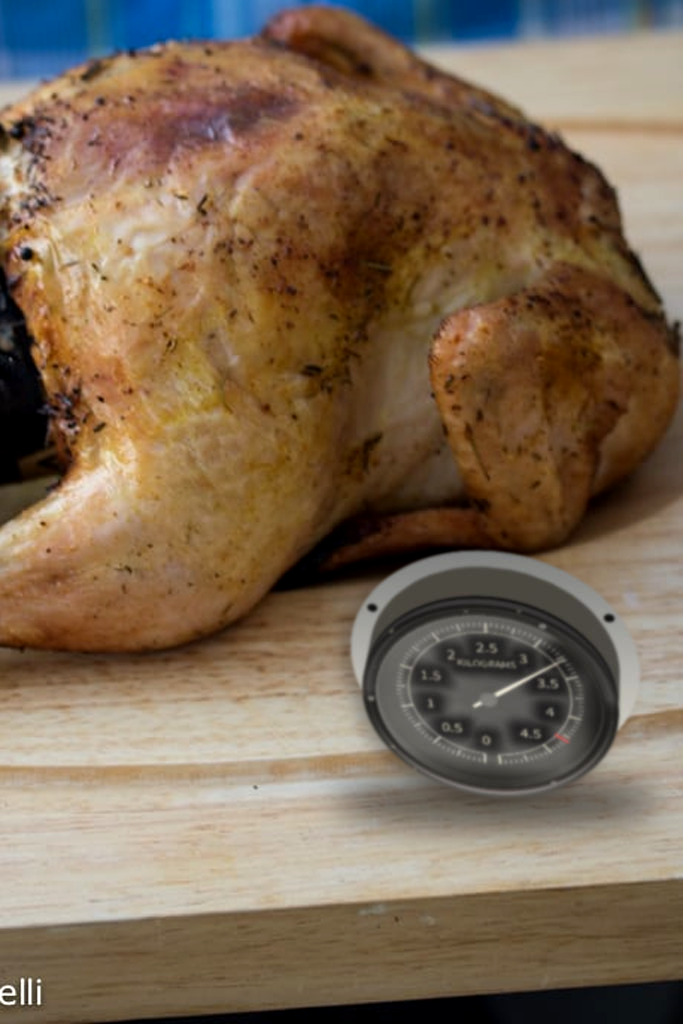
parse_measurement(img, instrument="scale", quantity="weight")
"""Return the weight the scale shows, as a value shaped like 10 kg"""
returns 3.25 kg
